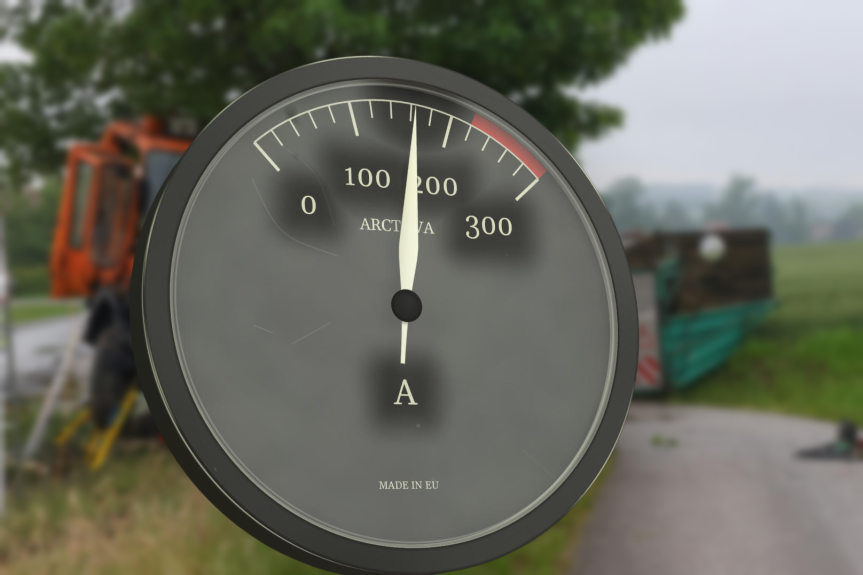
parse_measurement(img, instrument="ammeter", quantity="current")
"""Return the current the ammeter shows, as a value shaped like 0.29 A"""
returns 160 A
